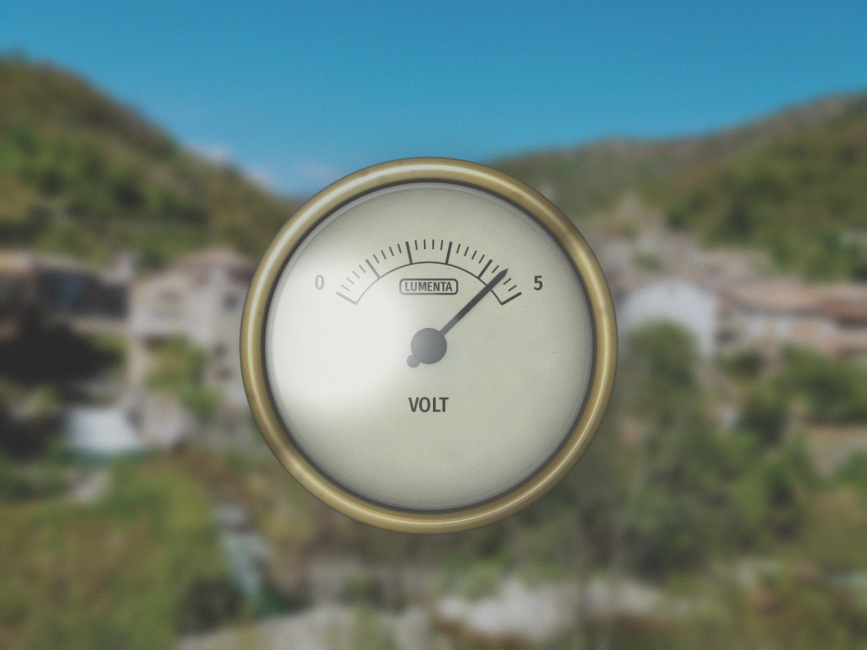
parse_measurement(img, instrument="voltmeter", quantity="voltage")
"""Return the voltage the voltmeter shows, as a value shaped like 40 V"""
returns 4.4 V
